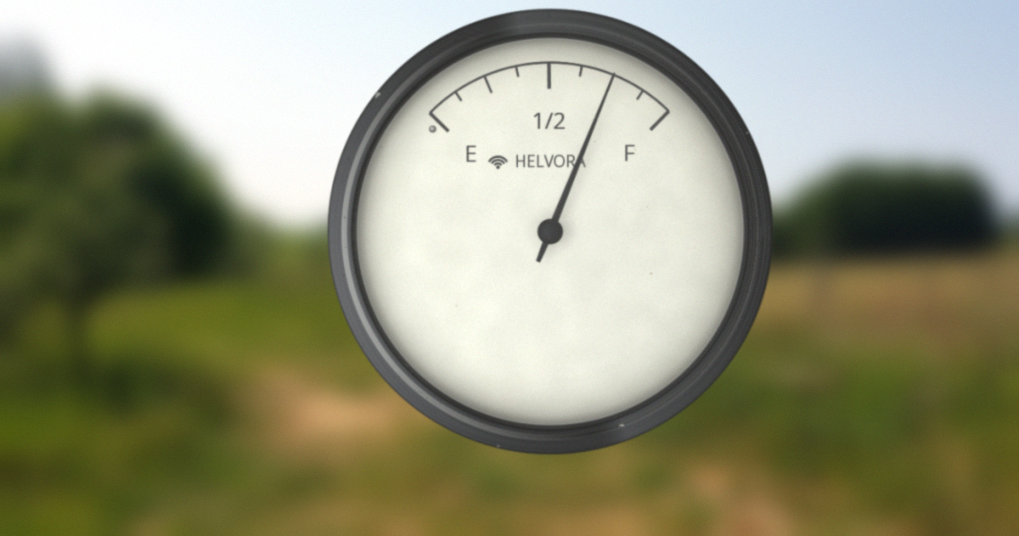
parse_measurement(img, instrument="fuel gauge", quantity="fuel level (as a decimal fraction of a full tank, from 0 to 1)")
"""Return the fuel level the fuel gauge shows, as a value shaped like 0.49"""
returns 0.75
